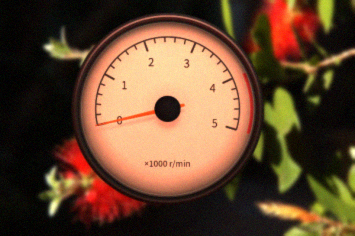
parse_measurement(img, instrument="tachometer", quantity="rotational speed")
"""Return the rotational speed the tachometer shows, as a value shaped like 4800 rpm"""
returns 0 rpm
